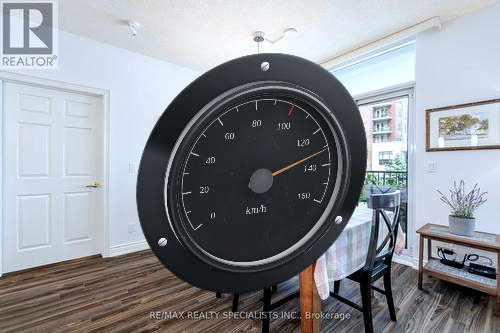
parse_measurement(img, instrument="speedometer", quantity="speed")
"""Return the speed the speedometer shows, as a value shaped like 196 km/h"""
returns 130 km/h
